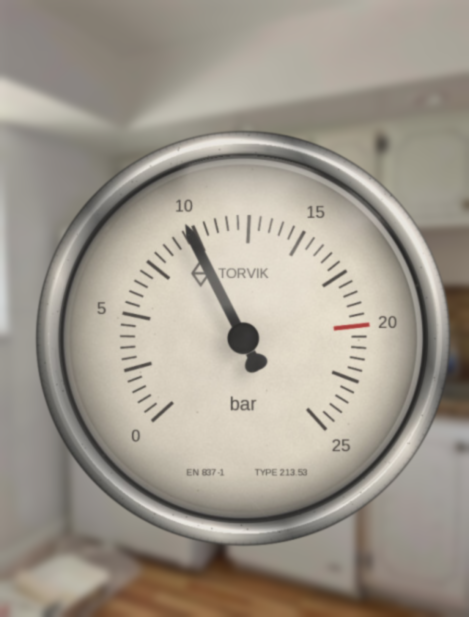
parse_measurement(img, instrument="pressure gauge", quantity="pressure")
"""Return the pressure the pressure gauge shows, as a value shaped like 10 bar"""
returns 9.75 bar
